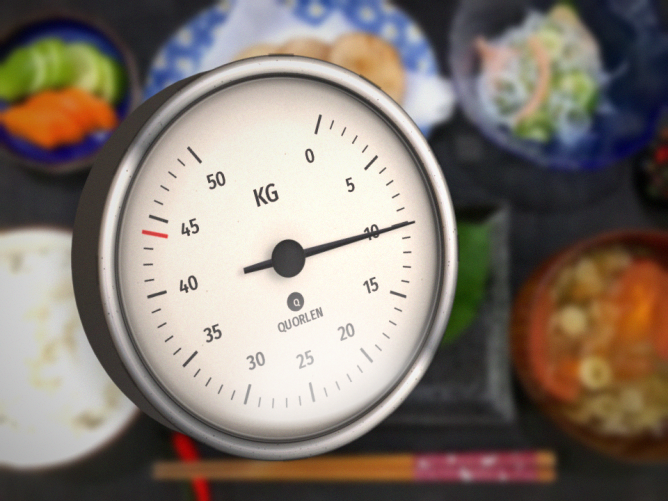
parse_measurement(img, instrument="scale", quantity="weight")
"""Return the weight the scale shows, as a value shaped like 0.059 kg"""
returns 10 kg
